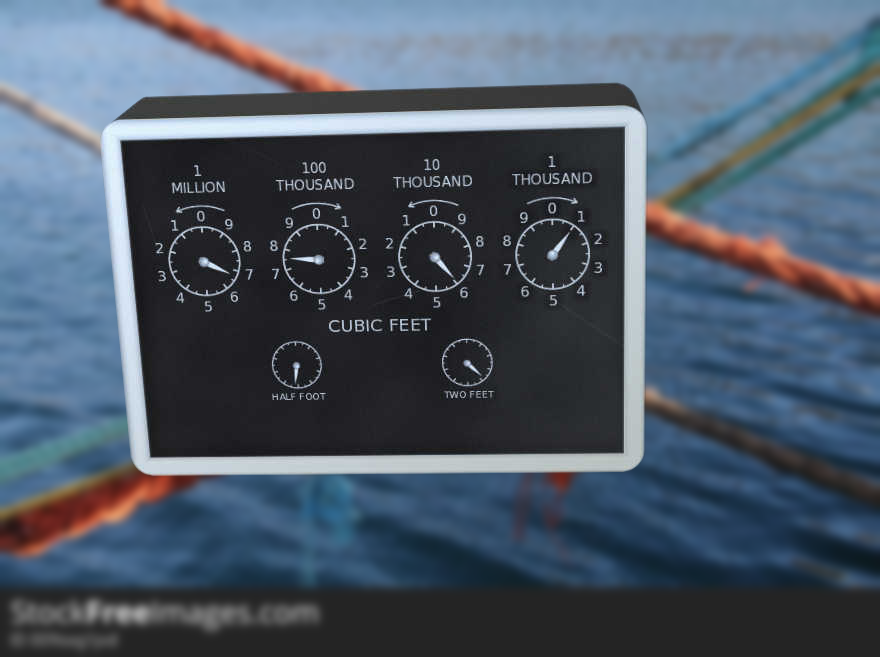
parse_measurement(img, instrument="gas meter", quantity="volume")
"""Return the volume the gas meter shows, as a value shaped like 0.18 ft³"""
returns 676100 ft³
